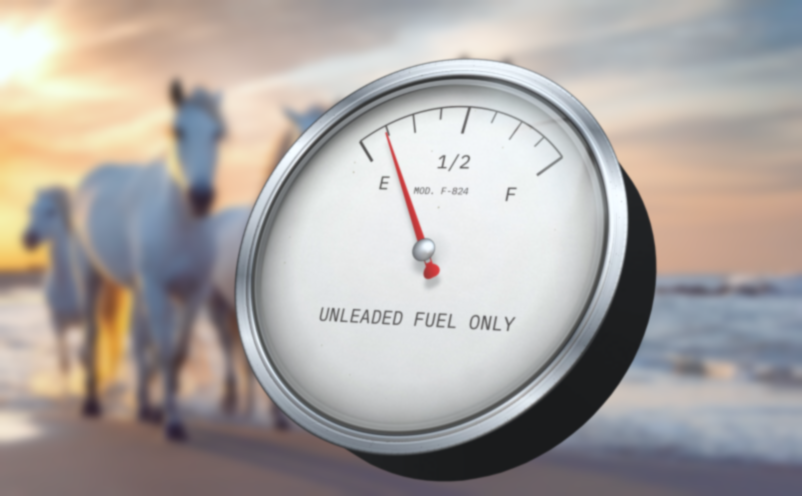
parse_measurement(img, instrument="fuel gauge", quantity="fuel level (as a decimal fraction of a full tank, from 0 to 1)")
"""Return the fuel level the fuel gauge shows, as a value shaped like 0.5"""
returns 0.125
